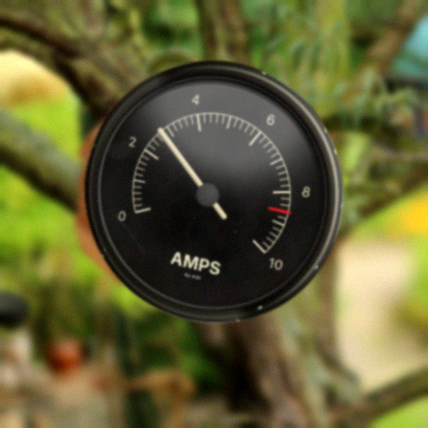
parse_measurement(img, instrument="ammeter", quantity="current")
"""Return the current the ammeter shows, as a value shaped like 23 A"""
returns 2.8 A
